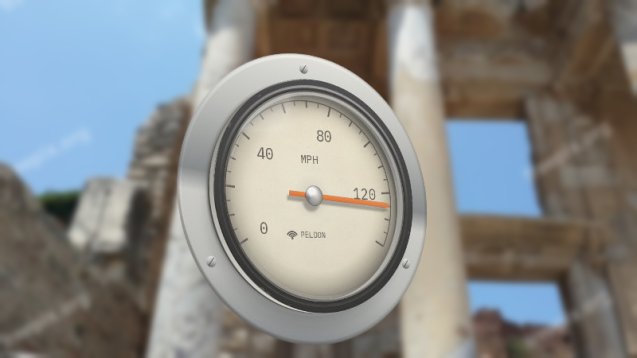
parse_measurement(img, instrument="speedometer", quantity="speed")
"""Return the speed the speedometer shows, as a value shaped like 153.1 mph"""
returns 125 mph
